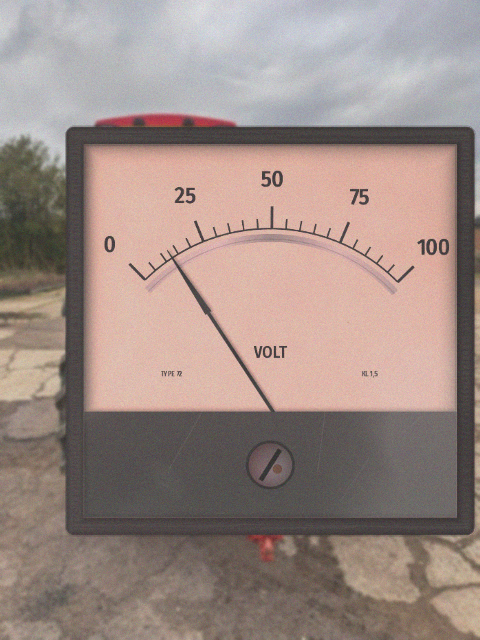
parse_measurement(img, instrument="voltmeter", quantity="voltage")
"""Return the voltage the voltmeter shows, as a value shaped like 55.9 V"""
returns 12.5 V
